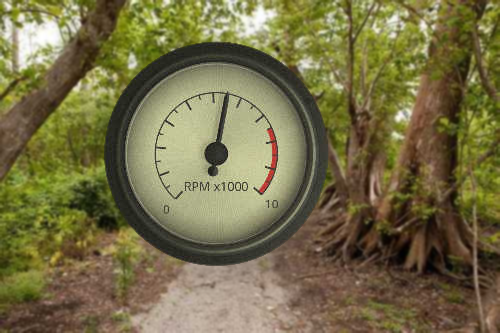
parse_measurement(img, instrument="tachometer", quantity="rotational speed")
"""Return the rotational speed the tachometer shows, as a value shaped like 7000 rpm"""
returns 5500 rpm
